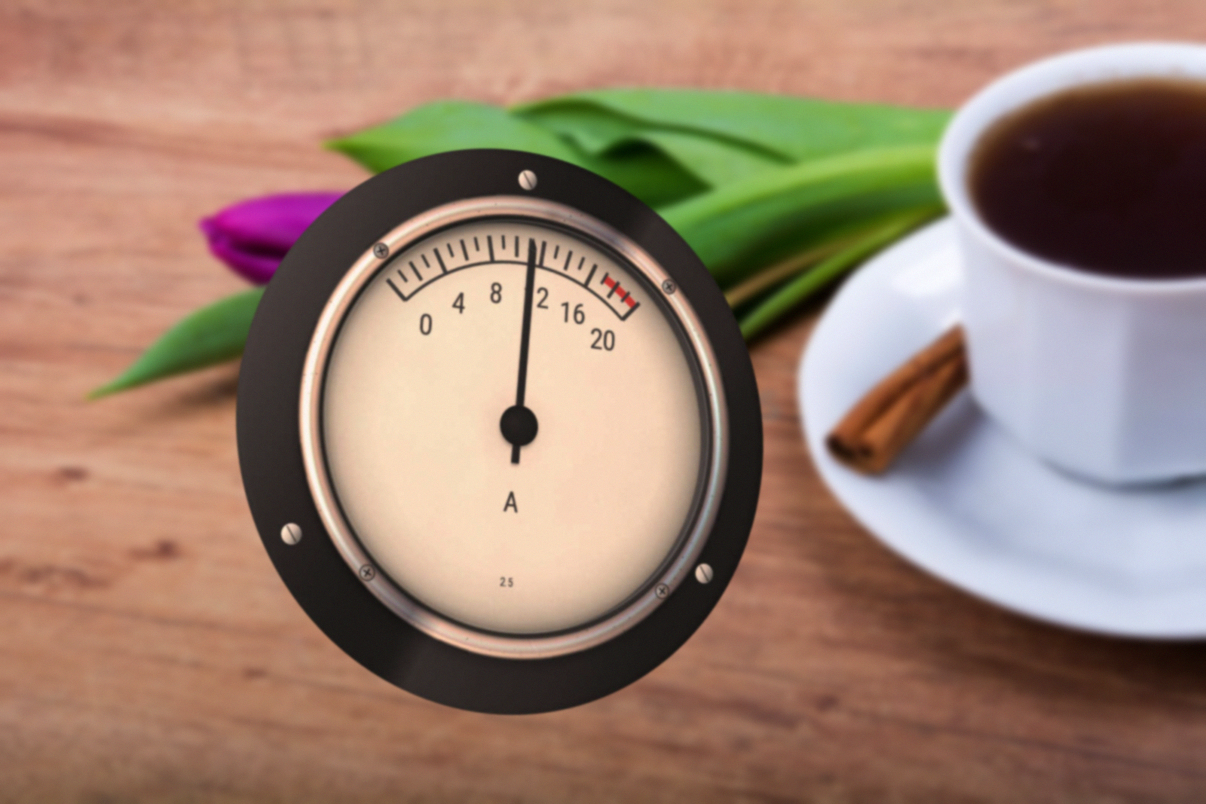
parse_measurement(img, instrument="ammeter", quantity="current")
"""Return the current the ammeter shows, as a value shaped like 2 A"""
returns 11 A
